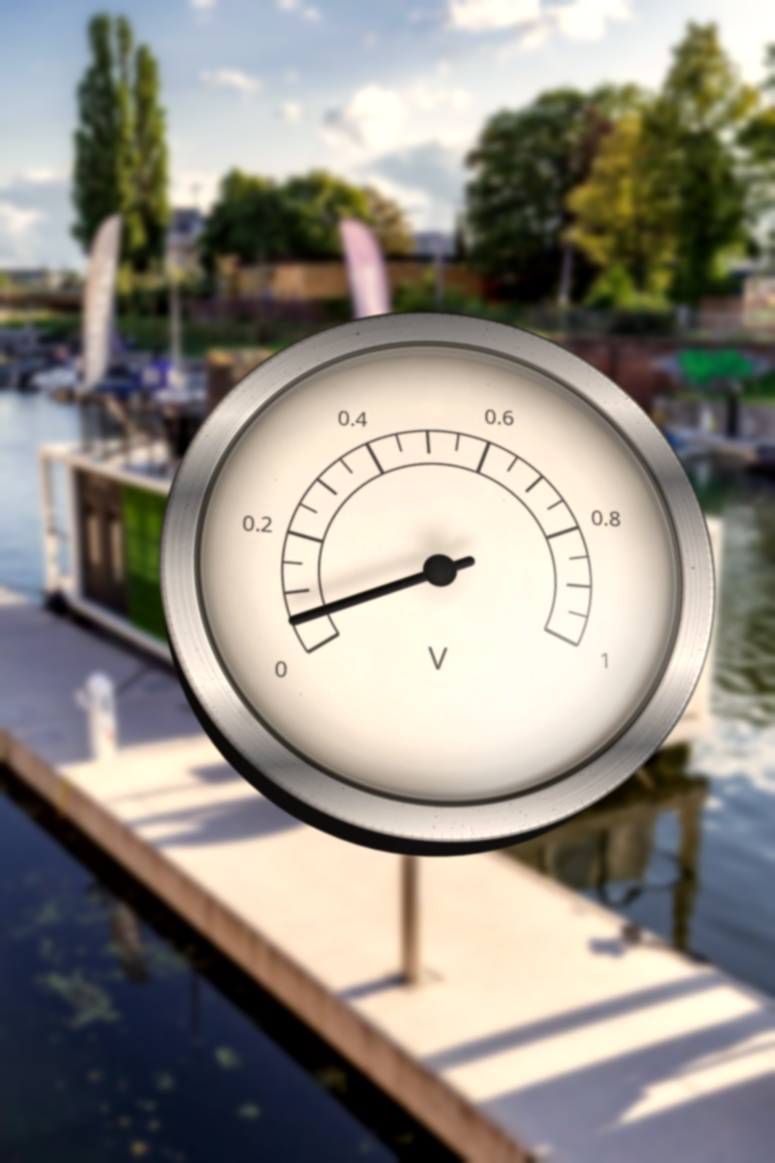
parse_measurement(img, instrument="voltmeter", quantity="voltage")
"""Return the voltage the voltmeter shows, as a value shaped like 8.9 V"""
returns 0.05 V
